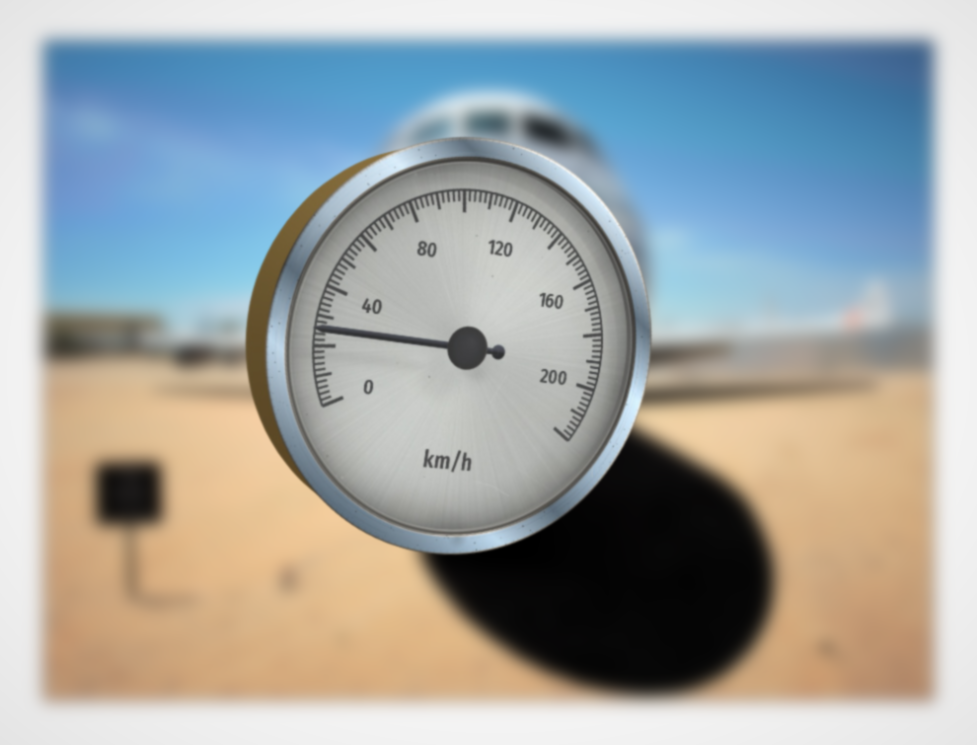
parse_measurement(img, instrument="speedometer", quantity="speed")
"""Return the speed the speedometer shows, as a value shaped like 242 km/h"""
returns 26 km/h
